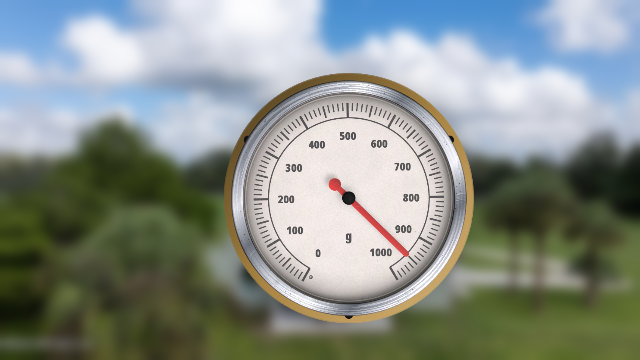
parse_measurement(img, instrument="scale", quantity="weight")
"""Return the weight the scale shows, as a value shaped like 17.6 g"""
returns 950 g
